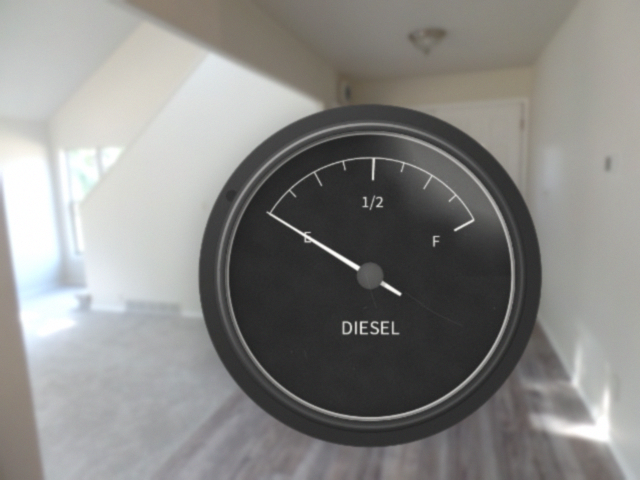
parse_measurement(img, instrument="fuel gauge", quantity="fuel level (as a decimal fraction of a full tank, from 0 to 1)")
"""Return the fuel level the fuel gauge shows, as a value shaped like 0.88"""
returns 0
